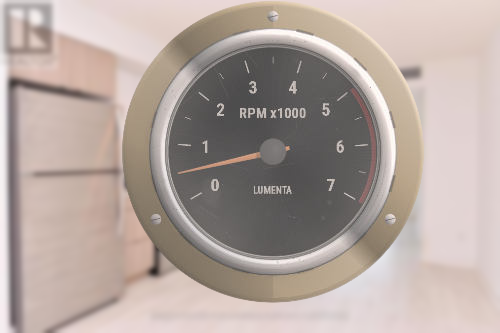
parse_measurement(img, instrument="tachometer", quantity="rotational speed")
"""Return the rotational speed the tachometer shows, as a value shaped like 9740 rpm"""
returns 500 rpm
